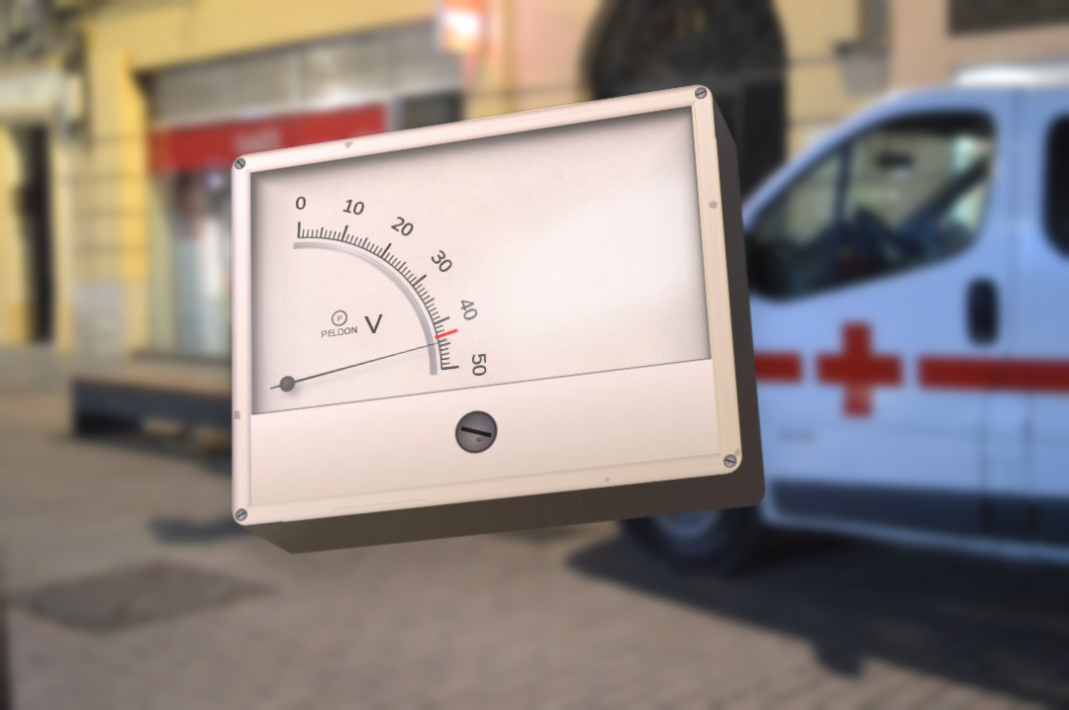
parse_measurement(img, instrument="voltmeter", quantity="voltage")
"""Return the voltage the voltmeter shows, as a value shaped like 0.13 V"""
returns 45 V
